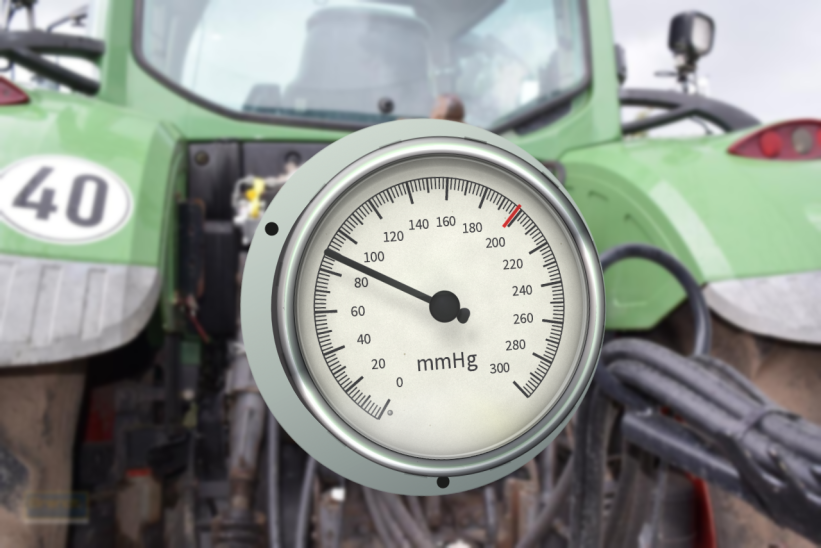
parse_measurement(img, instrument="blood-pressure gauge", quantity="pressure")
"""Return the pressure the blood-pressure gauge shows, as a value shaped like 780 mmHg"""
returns 88 mmHg
